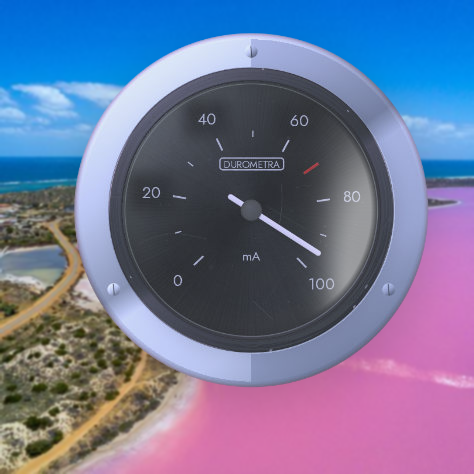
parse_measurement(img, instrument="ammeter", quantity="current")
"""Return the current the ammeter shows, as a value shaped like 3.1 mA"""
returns 95 mA
